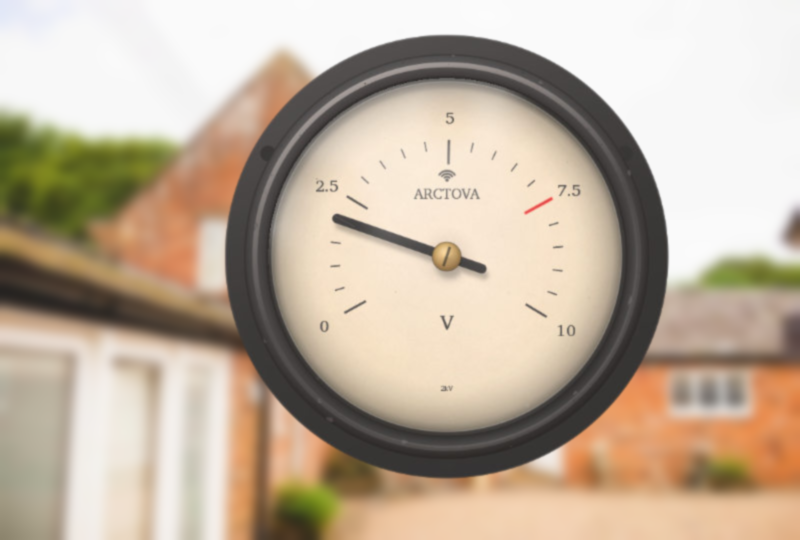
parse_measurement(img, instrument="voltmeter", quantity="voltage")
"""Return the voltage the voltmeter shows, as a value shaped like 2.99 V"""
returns 2 V
